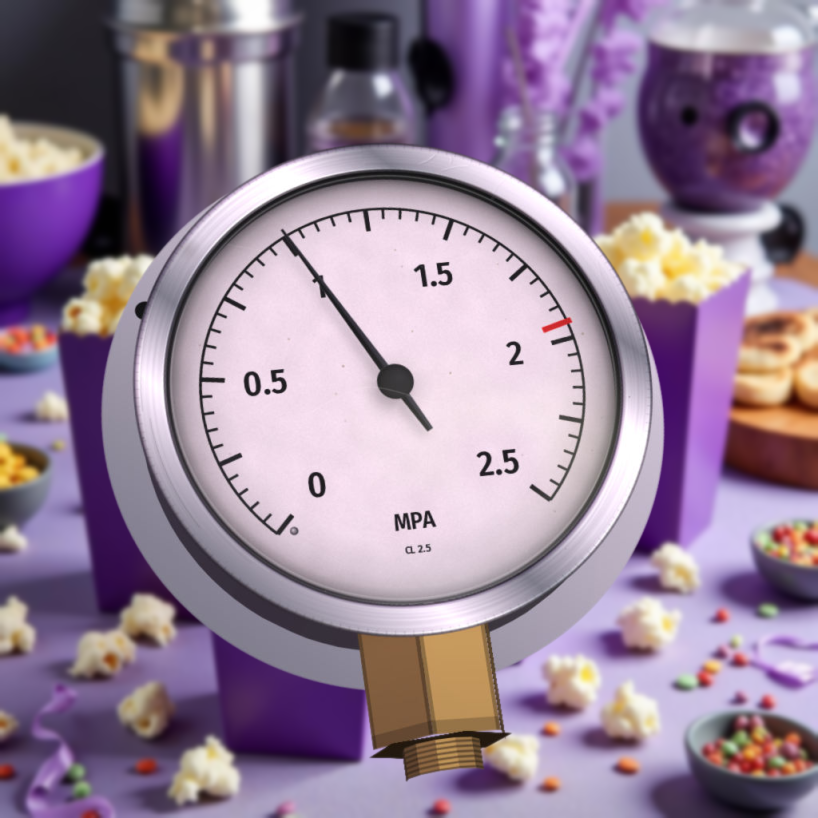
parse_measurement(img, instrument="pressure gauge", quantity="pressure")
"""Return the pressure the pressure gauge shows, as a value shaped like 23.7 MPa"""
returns 1 MPa
